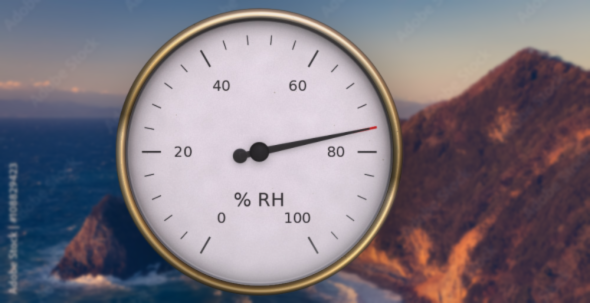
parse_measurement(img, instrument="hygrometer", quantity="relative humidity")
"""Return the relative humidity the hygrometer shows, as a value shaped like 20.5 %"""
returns 76 %
